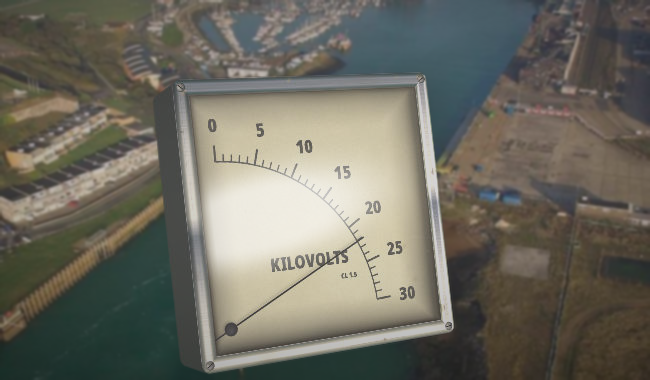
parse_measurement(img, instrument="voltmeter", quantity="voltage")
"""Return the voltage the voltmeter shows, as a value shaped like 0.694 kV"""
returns 22 kV
